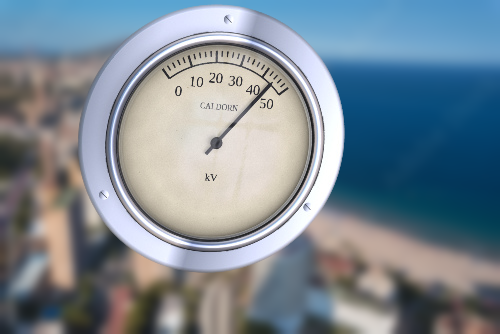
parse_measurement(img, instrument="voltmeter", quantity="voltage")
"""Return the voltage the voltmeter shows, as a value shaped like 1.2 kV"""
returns 44 kV
